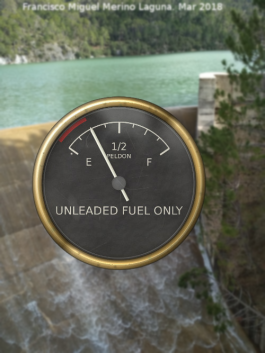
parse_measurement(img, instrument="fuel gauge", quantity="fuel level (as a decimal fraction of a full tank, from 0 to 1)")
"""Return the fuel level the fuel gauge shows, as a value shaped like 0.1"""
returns 0.25
